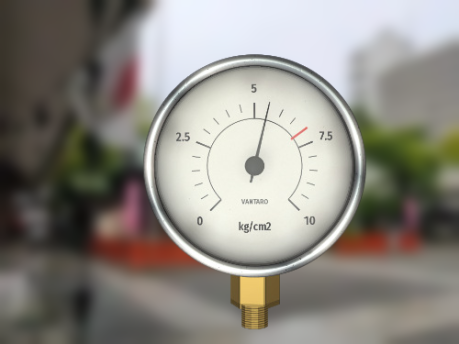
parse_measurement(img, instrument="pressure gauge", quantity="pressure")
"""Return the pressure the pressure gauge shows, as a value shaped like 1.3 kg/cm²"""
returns 5.5 kg/cm²
